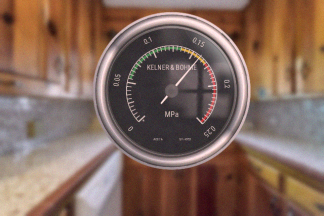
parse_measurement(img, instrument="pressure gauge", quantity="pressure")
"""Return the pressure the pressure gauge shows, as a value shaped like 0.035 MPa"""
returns 0.16 MPa
